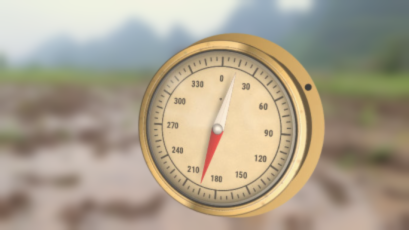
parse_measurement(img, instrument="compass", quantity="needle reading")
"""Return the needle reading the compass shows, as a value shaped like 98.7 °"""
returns 195 °
